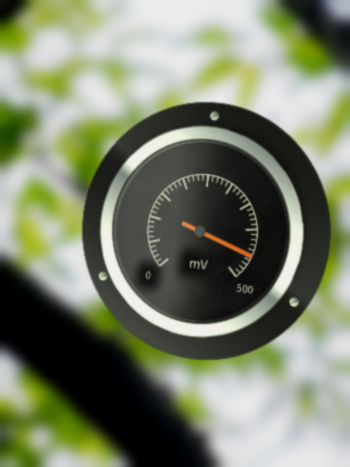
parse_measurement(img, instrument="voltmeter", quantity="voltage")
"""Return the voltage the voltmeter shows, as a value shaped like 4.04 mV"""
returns 450 mV
